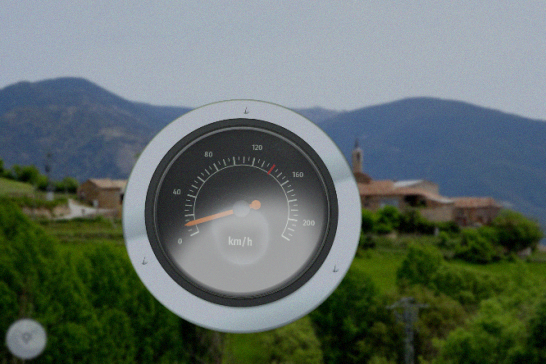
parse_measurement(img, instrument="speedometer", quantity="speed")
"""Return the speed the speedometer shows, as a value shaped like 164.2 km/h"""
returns 10 km/h
